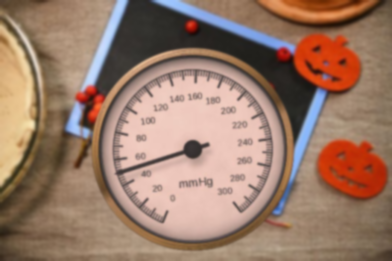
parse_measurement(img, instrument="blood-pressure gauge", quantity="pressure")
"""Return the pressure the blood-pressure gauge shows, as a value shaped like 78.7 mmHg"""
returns 50 mmHg
